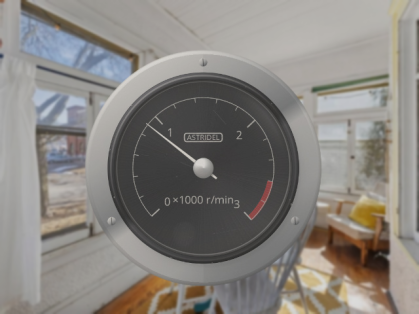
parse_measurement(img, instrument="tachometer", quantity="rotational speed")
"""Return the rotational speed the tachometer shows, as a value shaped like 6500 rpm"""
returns 900 rpm
